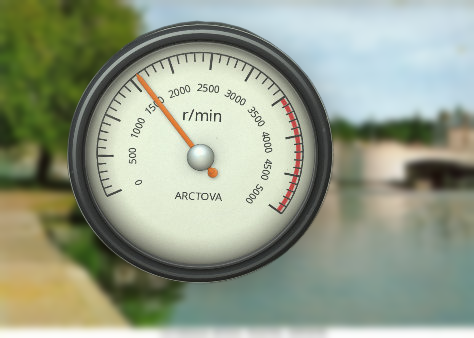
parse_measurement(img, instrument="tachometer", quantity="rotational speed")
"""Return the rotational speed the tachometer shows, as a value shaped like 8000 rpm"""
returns 1600 rpm
